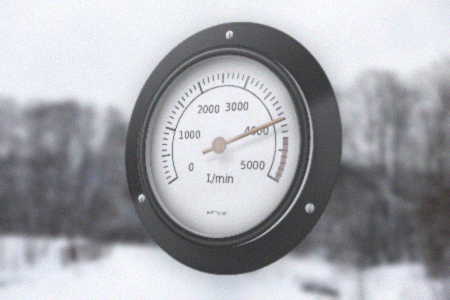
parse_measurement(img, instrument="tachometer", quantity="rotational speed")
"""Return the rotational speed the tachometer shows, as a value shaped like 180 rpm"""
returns 4000 rpm
